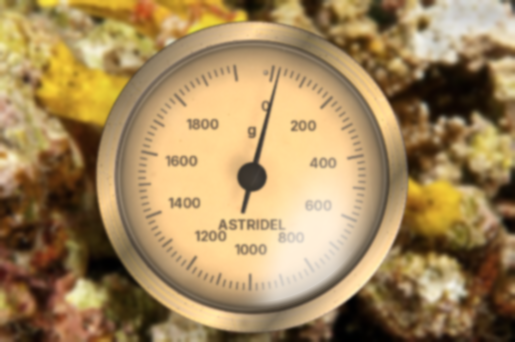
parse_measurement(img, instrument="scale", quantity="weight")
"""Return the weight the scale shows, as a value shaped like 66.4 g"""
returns 20 g
